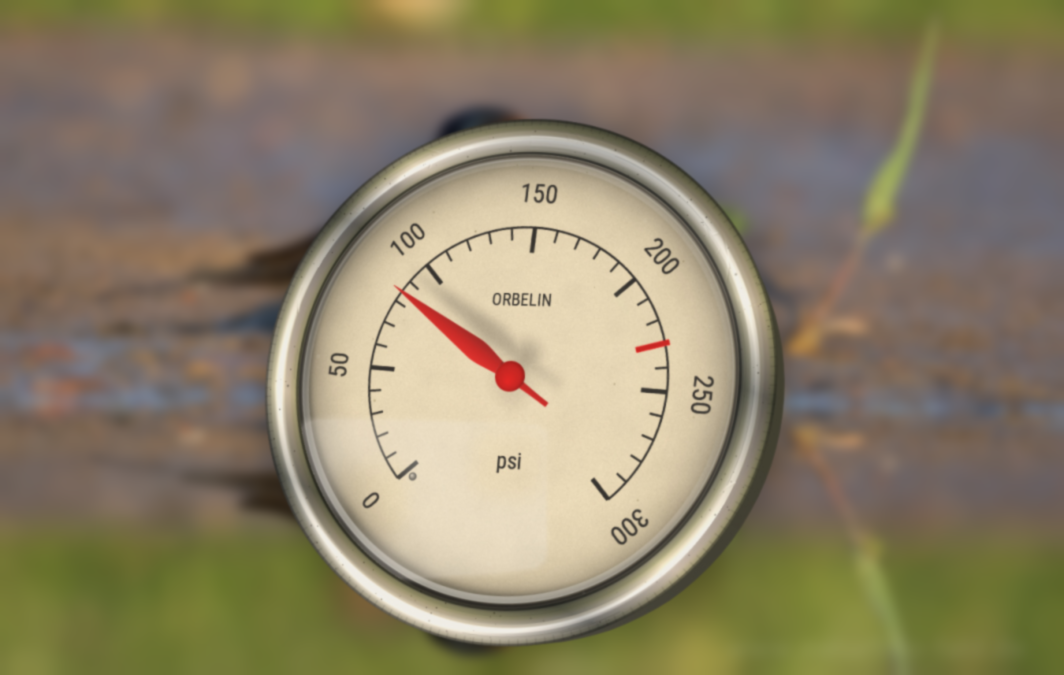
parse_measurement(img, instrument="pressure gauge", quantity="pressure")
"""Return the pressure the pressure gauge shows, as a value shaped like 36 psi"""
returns 85 psi
